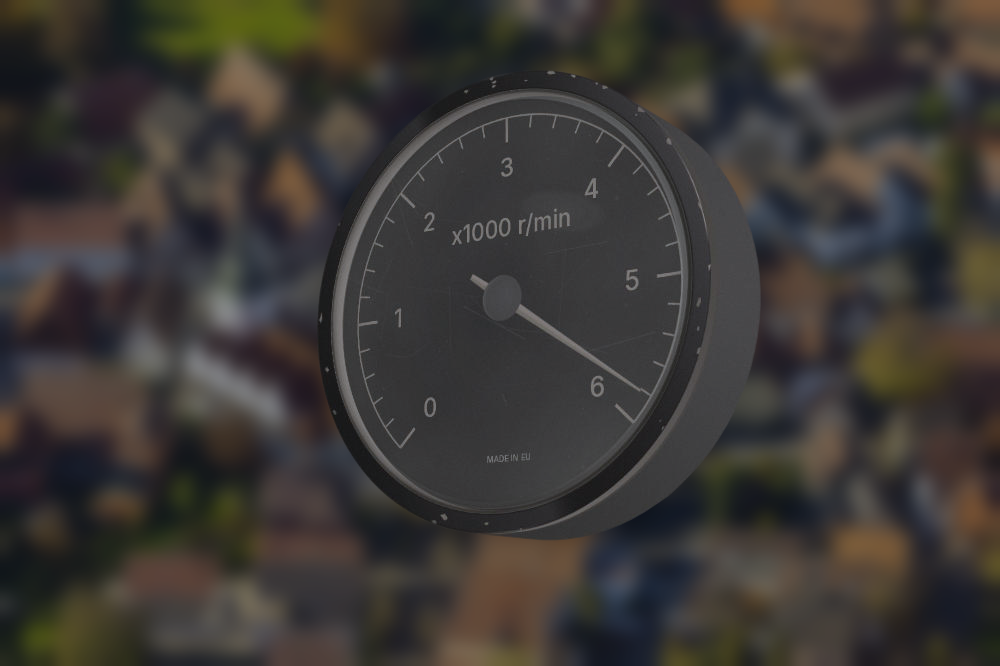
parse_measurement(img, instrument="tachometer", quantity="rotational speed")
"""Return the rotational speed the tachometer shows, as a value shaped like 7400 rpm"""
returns 5800 rpm
